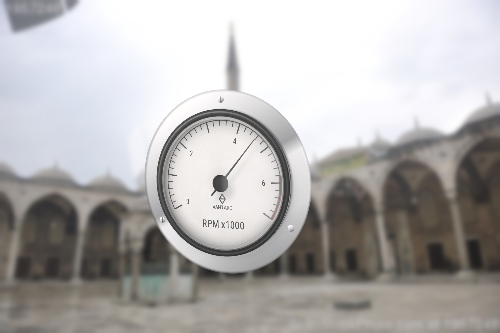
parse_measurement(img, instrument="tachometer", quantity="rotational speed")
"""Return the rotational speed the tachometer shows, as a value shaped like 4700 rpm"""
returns 4600 rpm
